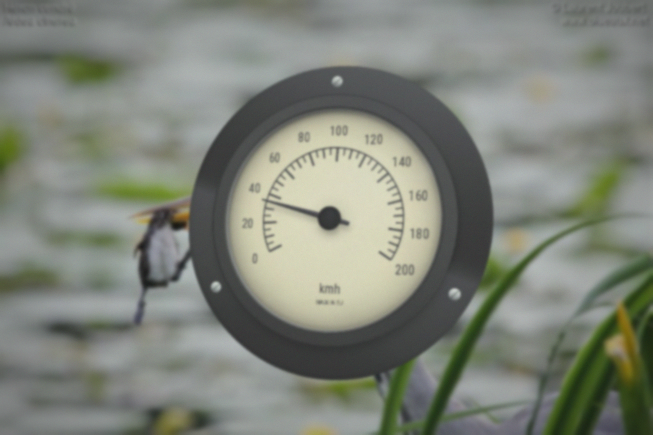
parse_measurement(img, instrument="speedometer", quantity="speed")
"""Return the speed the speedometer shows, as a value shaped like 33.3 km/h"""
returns 35 km/h
